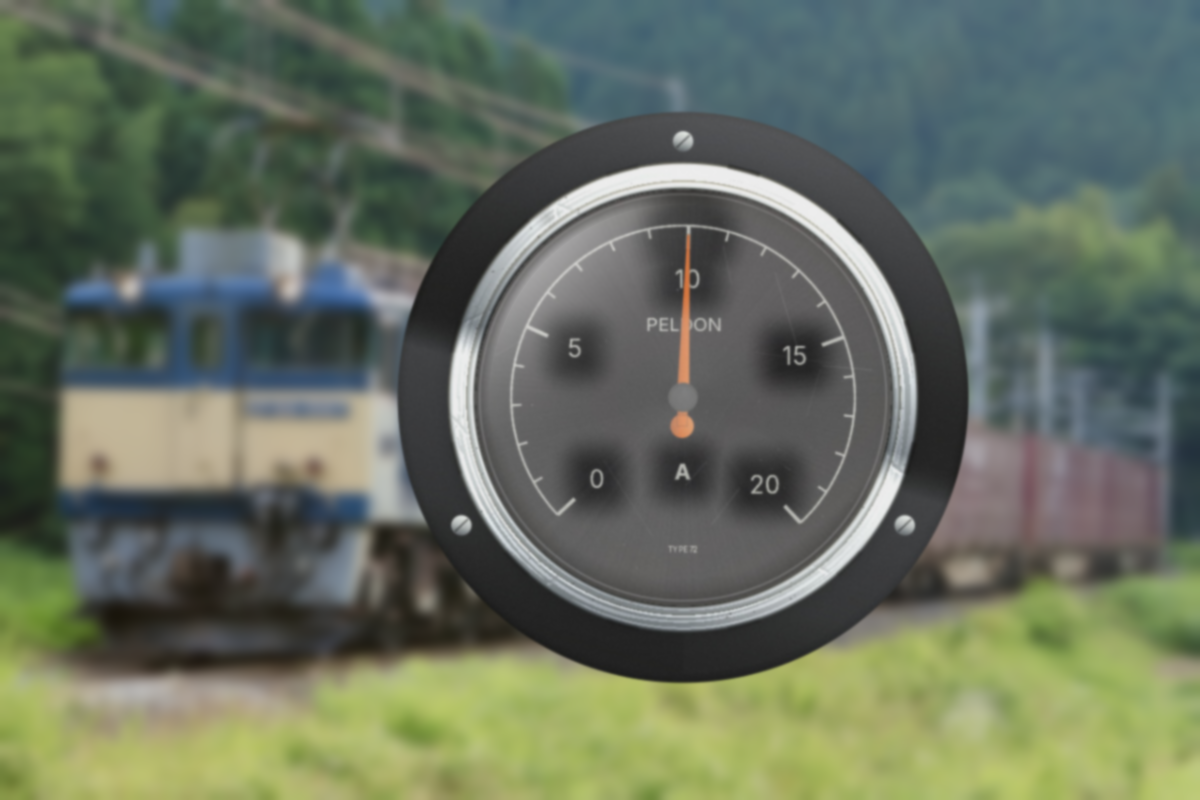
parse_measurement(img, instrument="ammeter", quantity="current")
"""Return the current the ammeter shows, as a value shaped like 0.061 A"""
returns 10 A
